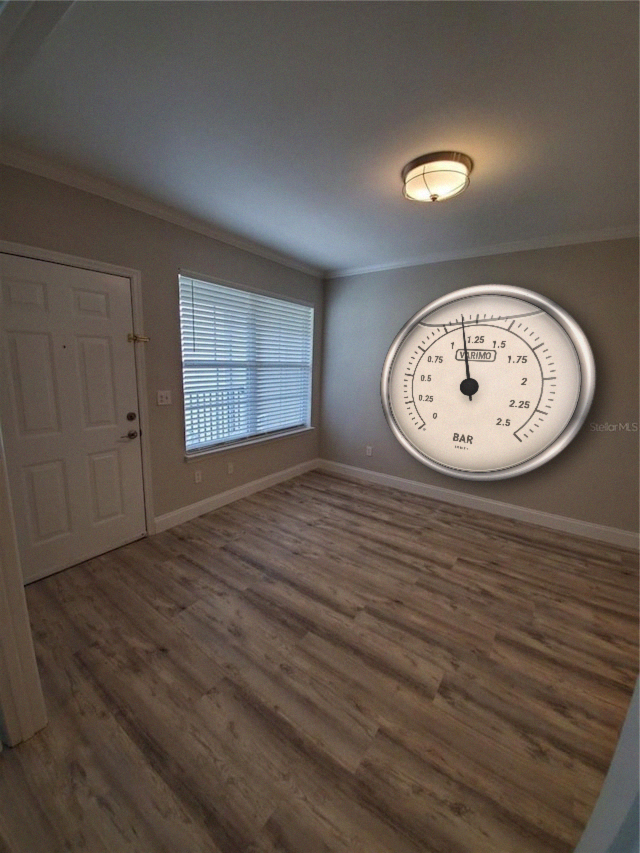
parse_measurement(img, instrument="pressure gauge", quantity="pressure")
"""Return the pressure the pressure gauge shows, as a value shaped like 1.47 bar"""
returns 1.15 bar
